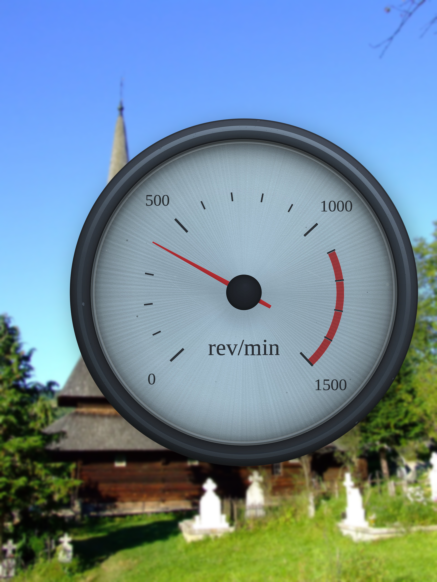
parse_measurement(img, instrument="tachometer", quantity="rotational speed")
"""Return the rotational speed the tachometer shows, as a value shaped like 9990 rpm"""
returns 400 rpm
